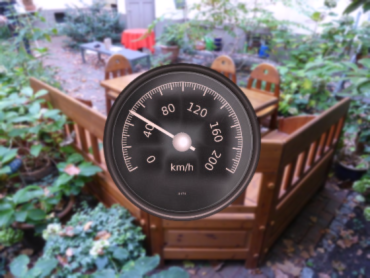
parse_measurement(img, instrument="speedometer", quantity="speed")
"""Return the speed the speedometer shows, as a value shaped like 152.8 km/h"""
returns 50 km/h
